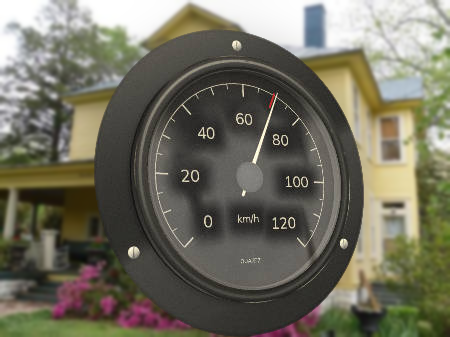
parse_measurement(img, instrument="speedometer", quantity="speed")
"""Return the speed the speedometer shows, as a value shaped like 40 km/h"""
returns 70 km/h
